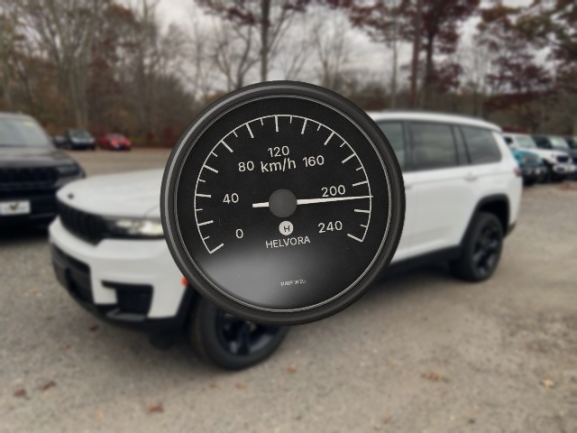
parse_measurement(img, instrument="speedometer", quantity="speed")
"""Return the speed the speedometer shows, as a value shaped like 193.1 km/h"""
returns 210 km/h
